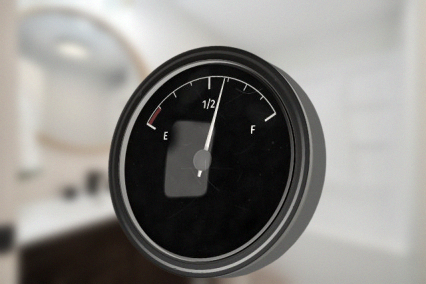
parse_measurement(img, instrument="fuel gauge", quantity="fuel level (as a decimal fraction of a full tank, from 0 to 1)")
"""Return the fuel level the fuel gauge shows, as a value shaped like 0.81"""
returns 0.625
